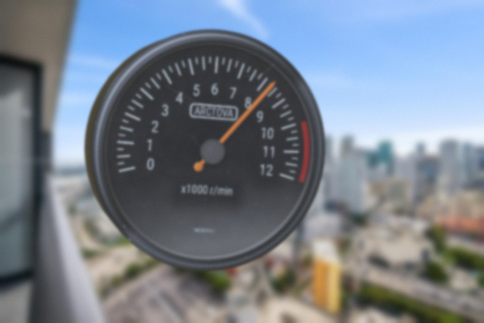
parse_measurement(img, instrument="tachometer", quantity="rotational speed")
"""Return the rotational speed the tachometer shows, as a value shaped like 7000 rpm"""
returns 8250 rpm
